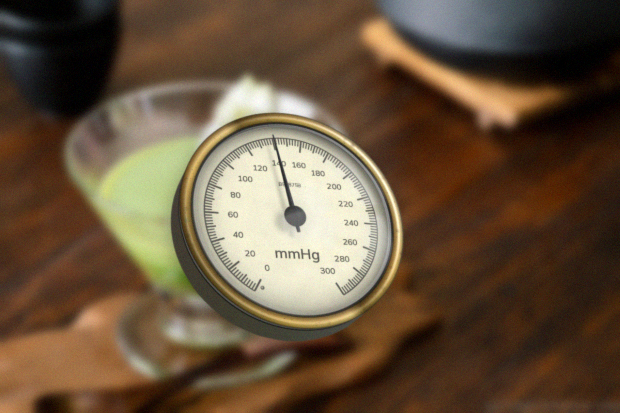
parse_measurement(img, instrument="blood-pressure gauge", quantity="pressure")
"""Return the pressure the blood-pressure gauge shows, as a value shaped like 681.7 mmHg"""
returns 140 mmHg
